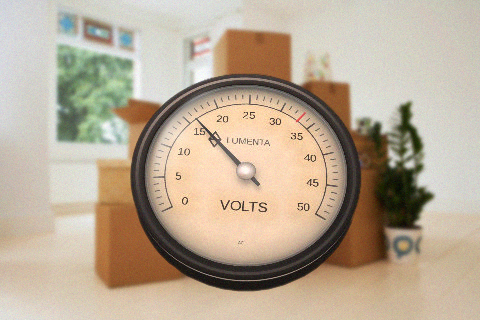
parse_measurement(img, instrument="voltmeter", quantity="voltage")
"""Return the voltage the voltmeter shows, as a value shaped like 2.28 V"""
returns 16 V
